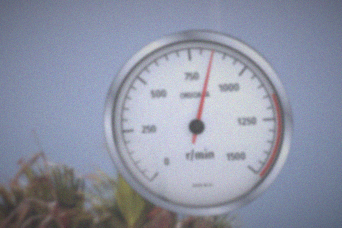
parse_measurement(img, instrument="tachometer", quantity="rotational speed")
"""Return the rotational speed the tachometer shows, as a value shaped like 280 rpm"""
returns 850 rpm
